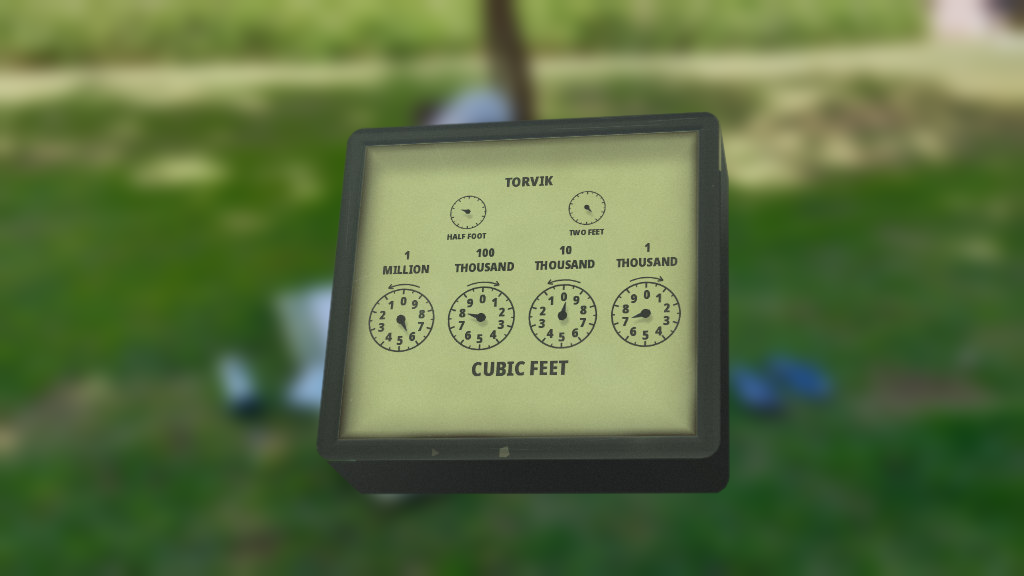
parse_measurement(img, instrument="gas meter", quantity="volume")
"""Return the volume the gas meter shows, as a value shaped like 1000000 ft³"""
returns 579700 ft³
